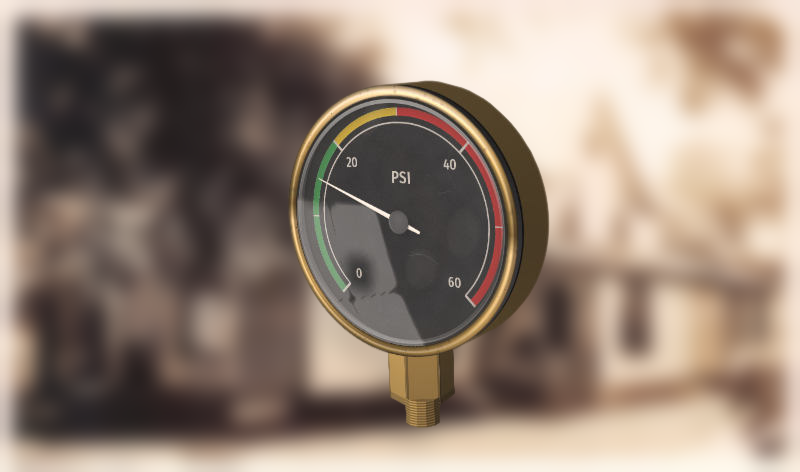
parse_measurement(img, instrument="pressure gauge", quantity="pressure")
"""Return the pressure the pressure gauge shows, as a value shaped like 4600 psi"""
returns 15 psi
